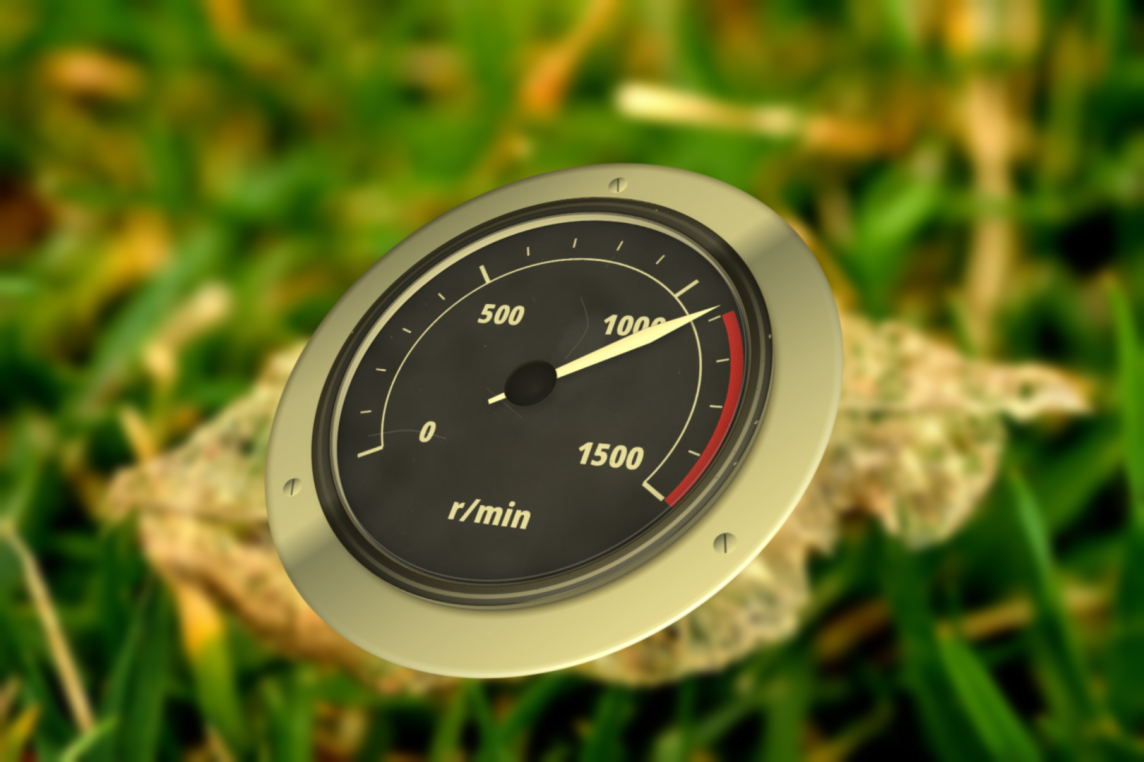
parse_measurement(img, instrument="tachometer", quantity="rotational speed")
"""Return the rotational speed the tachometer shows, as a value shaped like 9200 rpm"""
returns 1100 rpm
